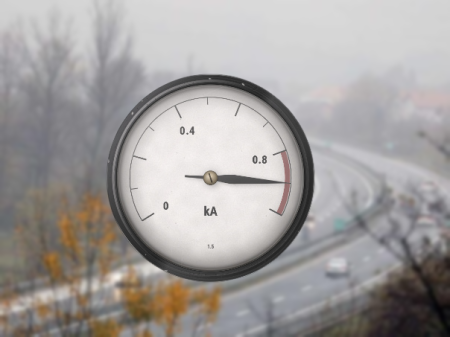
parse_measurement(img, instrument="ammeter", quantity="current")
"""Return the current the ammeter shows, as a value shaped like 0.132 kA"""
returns 0.9 kA
